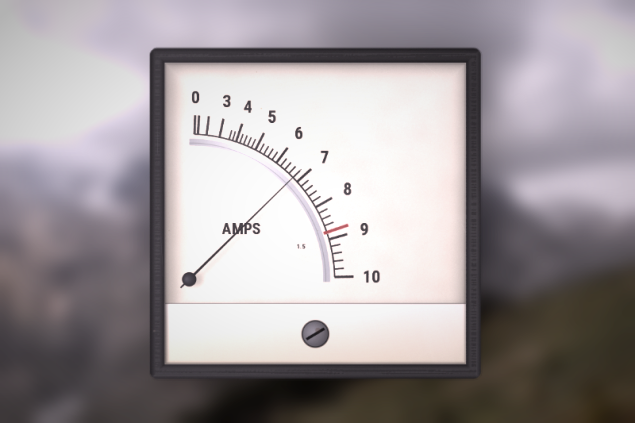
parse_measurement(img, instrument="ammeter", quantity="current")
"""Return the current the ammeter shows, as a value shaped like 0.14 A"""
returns 6.8 A
